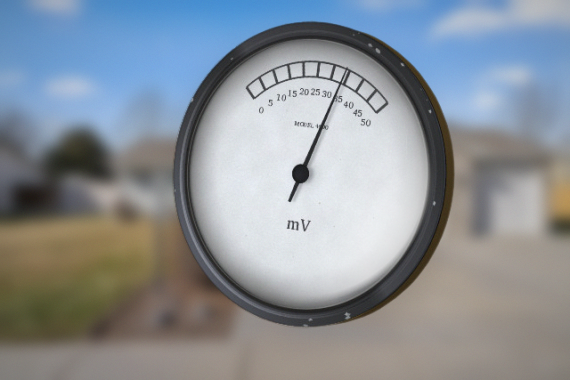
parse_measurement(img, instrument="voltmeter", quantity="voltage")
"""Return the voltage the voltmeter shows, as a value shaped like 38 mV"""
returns 35 mV
